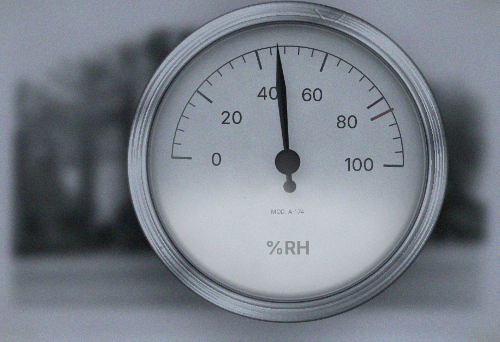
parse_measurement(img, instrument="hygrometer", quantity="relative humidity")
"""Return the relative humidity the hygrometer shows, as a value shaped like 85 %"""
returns 46 %
